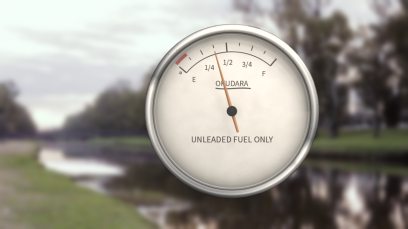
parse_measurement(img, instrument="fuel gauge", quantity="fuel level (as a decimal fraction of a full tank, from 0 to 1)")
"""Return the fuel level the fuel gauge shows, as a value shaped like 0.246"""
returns 0.375
